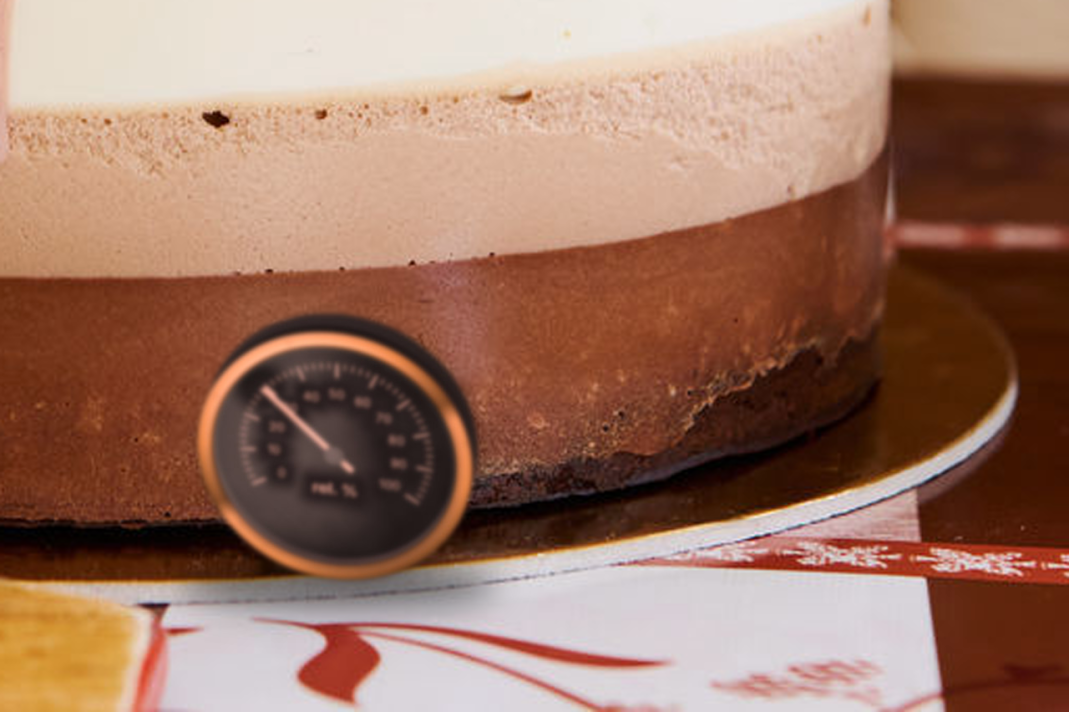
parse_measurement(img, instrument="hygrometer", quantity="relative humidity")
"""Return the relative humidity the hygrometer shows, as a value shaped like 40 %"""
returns 30 %
